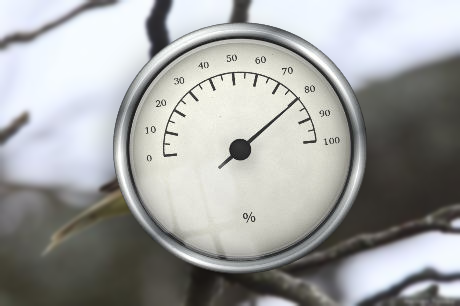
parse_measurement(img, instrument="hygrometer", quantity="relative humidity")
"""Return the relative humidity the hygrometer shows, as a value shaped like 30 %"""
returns 80 %
